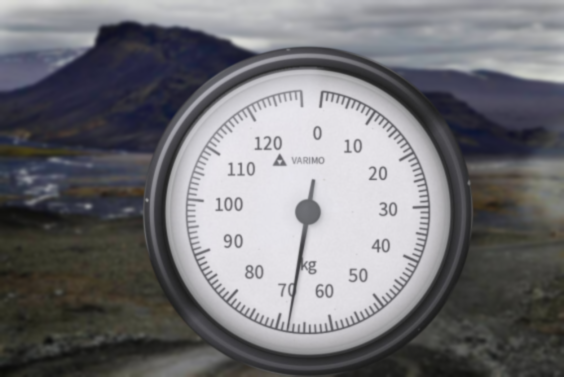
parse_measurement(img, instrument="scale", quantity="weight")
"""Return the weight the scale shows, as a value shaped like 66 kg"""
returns 68 kg
